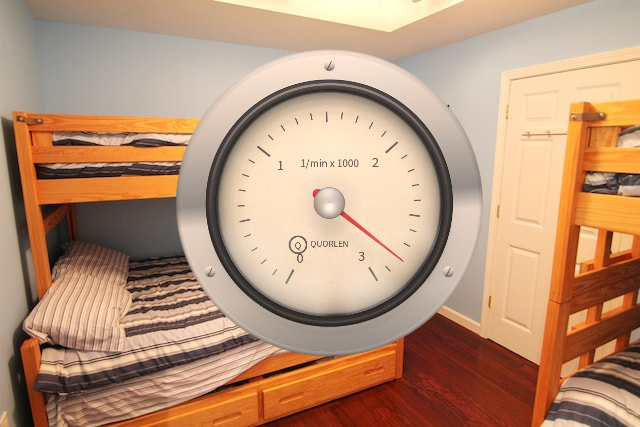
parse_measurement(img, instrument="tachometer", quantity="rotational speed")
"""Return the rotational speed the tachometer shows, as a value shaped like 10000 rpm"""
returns 2800 rpm
